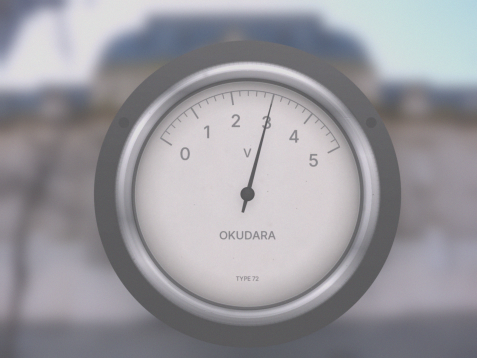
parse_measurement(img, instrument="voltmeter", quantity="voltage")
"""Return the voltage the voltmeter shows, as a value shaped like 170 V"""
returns 3 V
